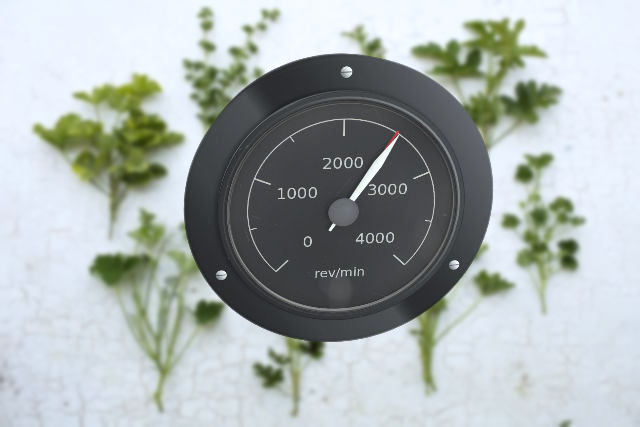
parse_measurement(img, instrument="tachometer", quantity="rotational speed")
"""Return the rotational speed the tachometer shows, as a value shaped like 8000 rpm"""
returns 2500 rpm
